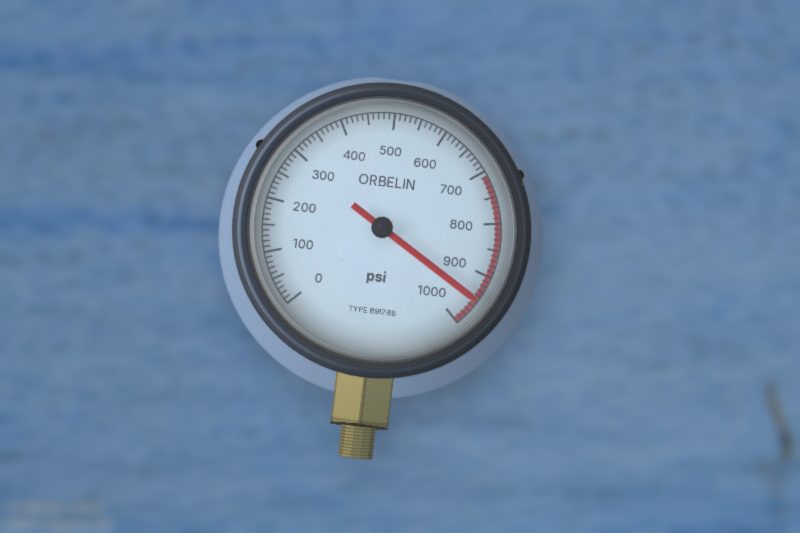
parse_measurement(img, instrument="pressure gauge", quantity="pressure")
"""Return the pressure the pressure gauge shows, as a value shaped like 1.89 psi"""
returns 950 psi
